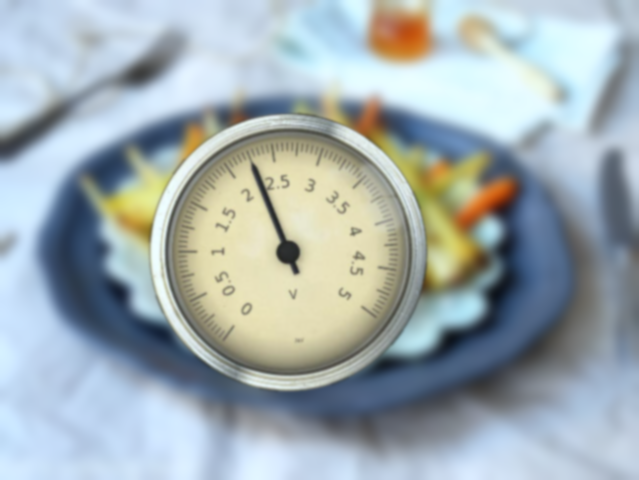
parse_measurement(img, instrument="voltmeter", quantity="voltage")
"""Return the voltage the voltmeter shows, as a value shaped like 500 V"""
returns 2.25 V
